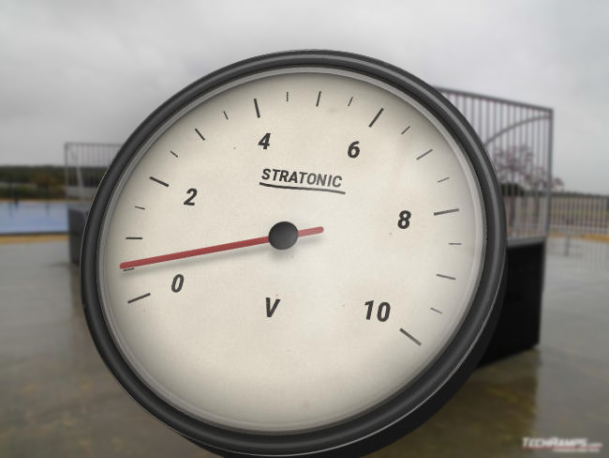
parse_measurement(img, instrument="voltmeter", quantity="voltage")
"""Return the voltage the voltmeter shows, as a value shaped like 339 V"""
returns 0.5 V
